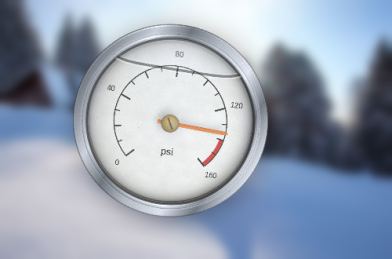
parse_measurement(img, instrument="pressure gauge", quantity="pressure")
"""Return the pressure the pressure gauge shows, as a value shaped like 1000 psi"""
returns 135 psi
